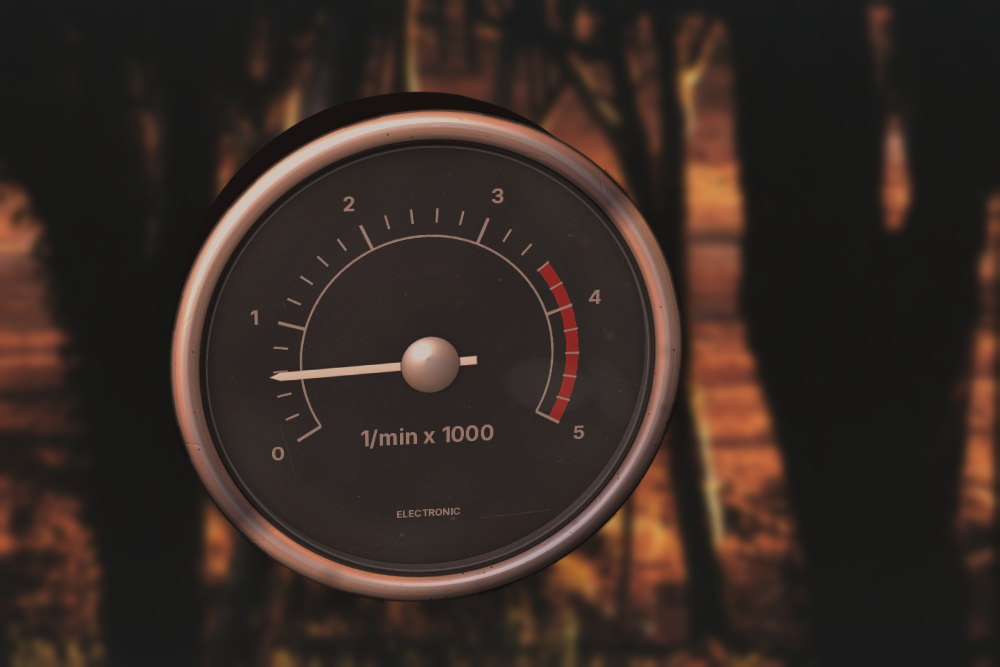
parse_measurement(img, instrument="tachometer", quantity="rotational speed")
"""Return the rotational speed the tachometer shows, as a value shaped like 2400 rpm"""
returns 600 rpm
